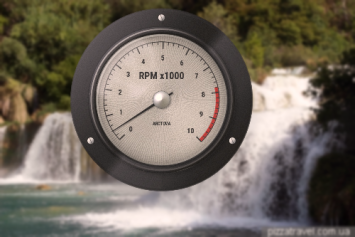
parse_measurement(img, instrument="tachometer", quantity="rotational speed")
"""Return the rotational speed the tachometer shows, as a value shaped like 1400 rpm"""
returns 400 rpm
